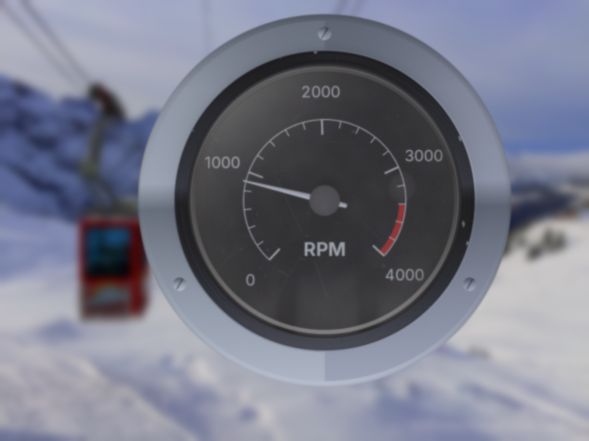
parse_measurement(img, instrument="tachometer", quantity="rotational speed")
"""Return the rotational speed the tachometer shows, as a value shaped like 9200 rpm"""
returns 900 rpm
